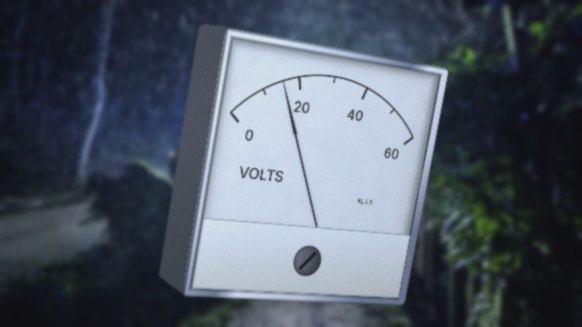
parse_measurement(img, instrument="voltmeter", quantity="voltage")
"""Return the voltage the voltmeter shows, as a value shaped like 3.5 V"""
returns 15 V
